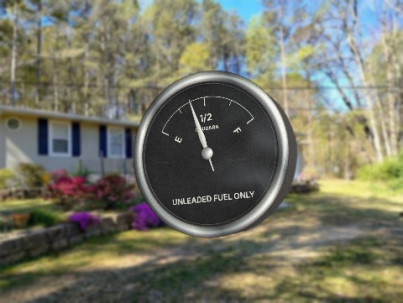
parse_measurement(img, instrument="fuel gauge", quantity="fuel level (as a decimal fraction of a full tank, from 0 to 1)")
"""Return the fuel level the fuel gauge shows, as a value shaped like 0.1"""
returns 0.375
